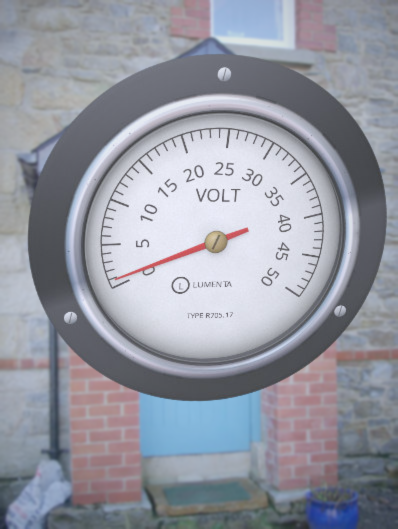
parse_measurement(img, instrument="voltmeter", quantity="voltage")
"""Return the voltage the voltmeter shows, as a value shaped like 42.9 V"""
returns 1 V
